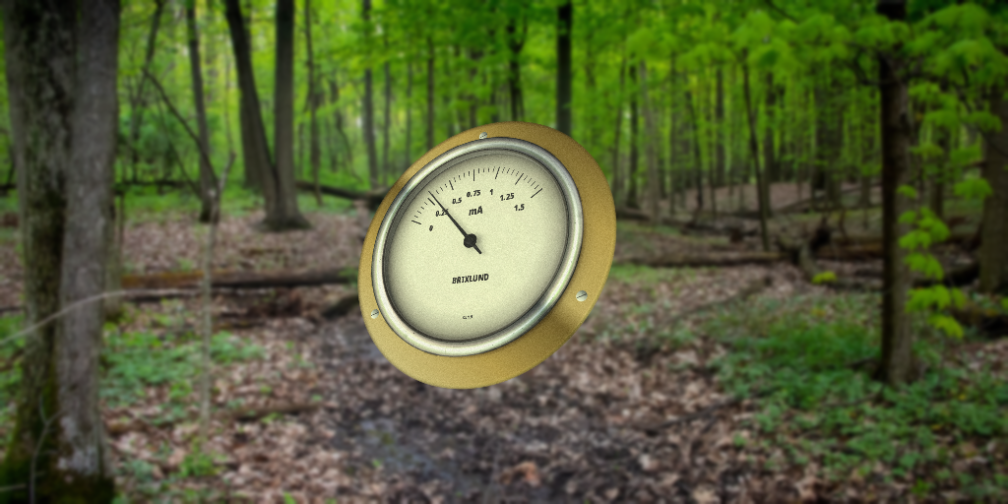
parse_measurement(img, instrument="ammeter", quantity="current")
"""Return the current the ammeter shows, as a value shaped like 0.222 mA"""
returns 0.3 mA
